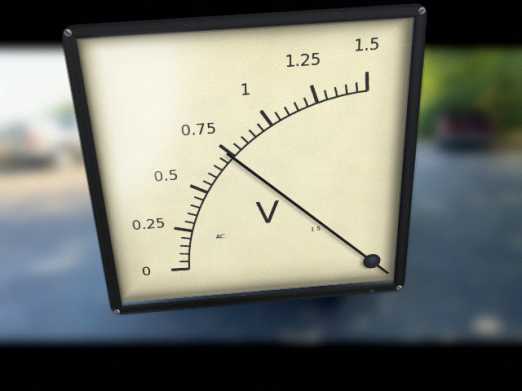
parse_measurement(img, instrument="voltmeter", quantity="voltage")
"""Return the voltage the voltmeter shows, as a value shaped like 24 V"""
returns 0.75 V
